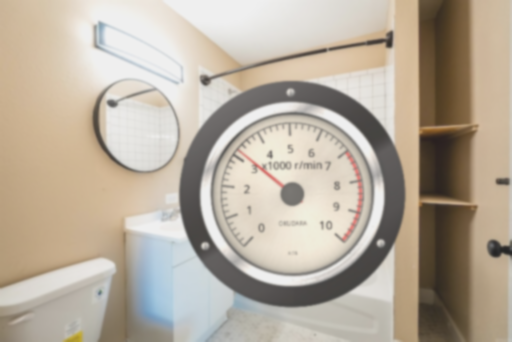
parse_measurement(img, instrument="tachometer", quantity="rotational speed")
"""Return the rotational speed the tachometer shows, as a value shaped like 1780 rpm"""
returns 3200 rpm
